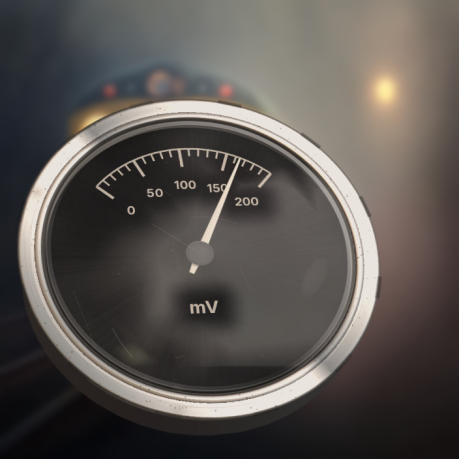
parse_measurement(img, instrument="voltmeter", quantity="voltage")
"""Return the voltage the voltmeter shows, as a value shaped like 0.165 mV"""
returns 165 mV
